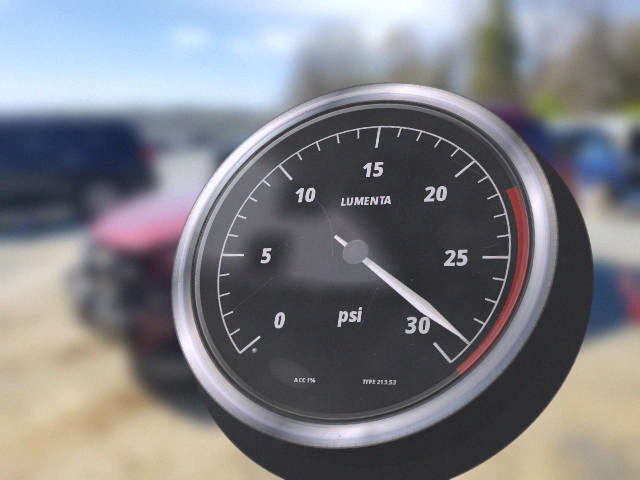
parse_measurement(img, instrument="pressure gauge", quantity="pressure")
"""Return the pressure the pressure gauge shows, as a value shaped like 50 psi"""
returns 29 psi
